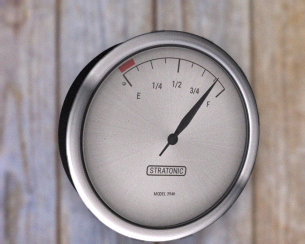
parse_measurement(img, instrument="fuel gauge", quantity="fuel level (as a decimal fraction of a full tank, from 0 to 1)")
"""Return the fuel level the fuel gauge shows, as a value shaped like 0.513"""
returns 0.875
